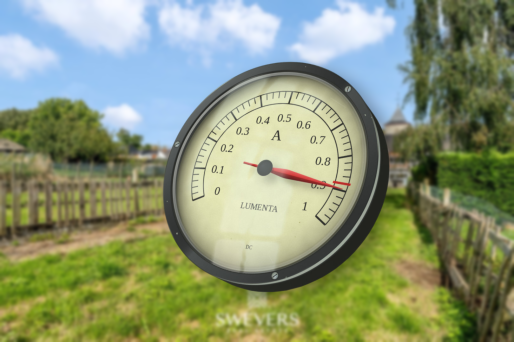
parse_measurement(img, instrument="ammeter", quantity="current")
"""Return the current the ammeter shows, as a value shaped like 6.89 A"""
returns 0.9 A
